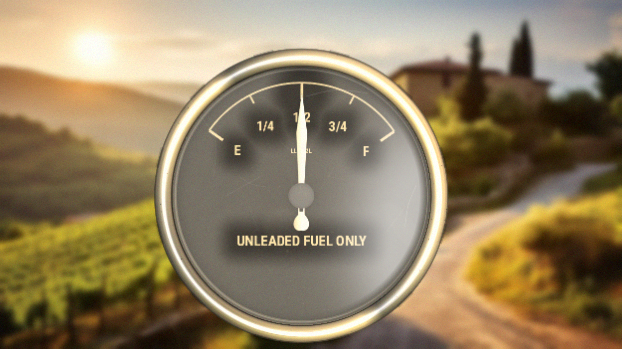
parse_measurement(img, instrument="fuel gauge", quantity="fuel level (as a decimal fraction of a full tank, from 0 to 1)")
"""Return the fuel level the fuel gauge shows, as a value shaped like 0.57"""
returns 0.5
